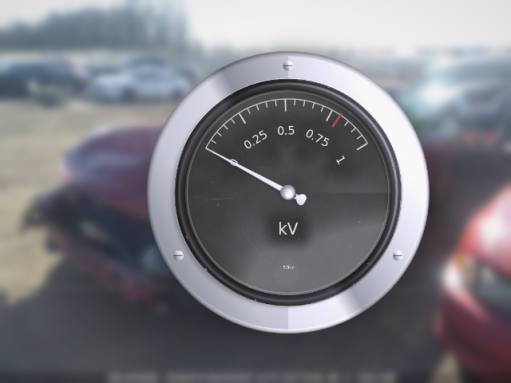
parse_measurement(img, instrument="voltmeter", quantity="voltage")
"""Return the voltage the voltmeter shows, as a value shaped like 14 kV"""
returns 0 kV
